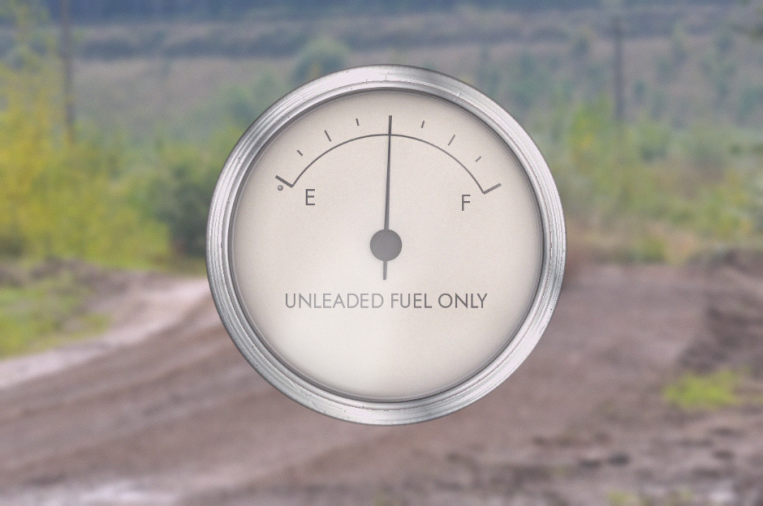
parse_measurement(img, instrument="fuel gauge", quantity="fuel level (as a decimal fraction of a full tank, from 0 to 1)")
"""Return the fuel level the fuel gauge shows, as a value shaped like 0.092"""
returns 0.5
